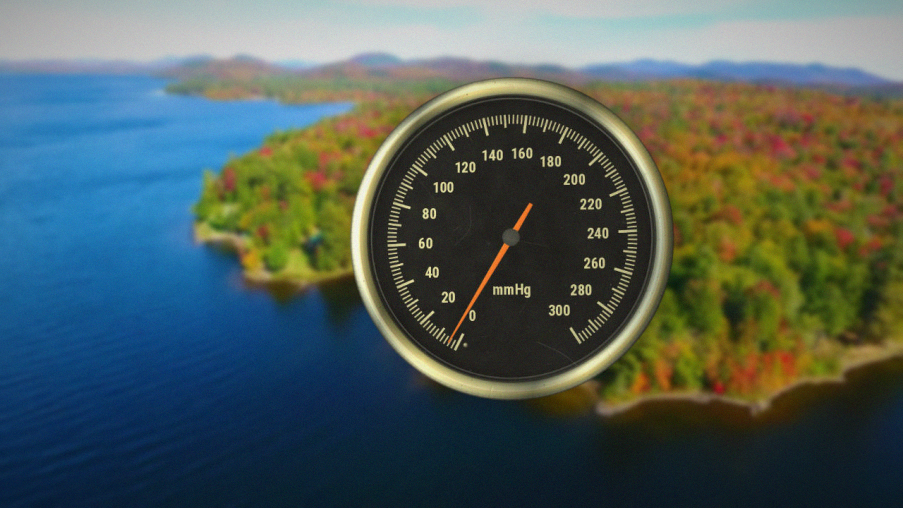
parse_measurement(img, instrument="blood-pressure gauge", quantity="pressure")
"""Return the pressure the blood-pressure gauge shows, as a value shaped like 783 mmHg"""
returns 4 mmHg
